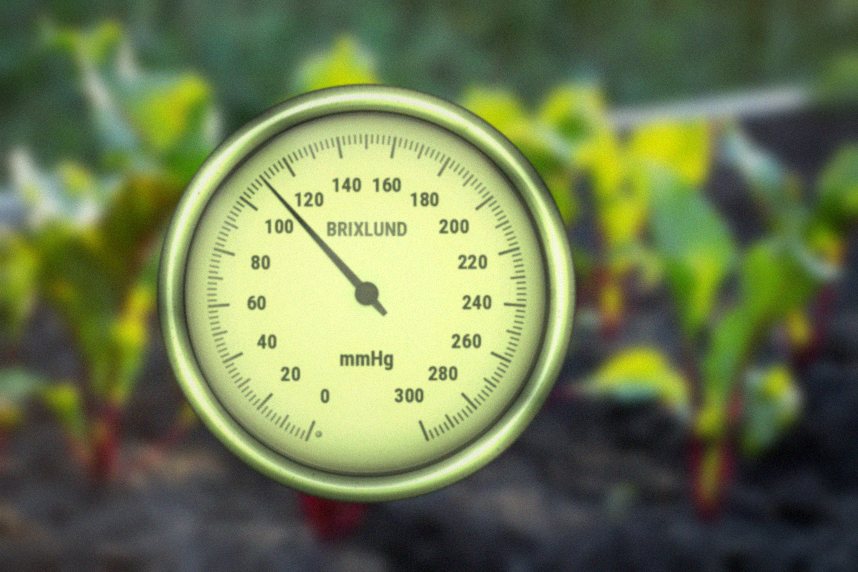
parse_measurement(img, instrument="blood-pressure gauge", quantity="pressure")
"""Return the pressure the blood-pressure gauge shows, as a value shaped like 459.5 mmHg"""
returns 110 mmHg
